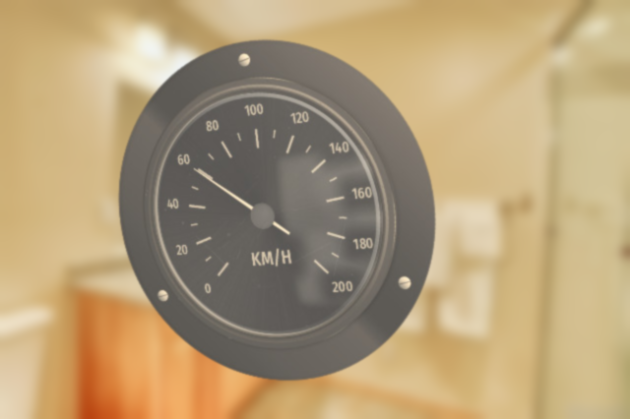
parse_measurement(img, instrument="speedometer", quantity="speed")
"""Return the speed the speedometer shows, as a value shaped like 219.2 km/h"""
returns 60 km/h
